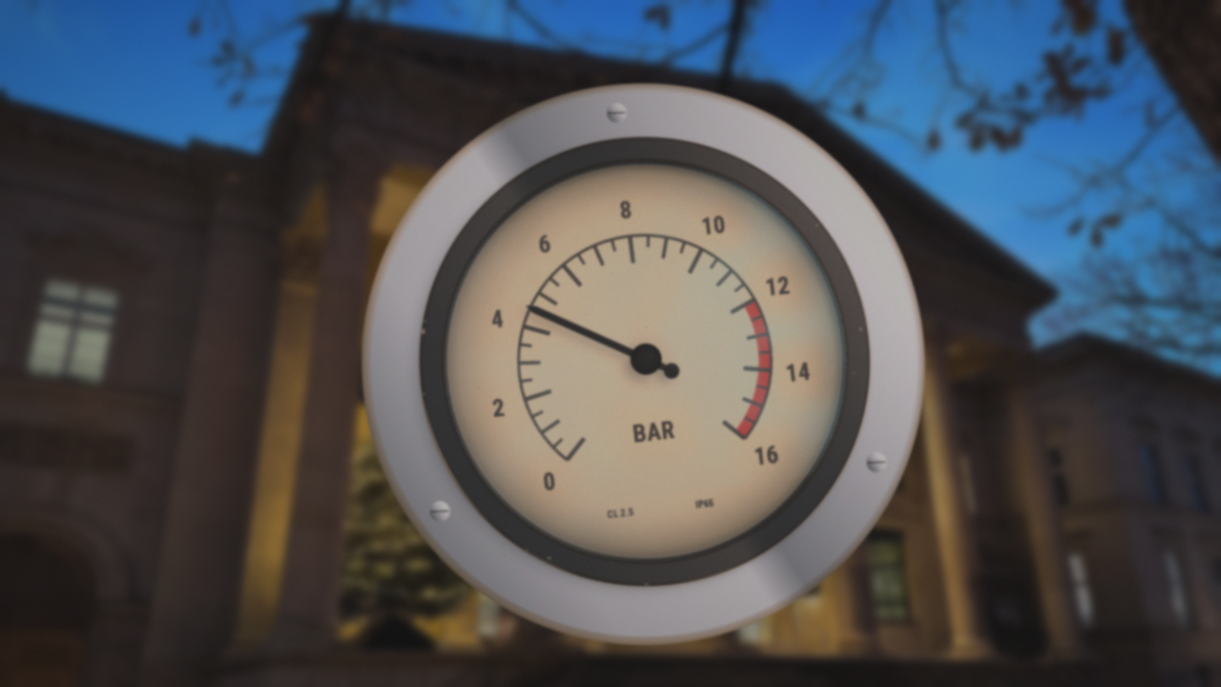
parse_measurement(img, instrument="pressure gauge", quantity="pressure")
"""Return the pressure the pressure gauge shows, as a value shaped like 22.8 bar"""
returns 4.5 bar
